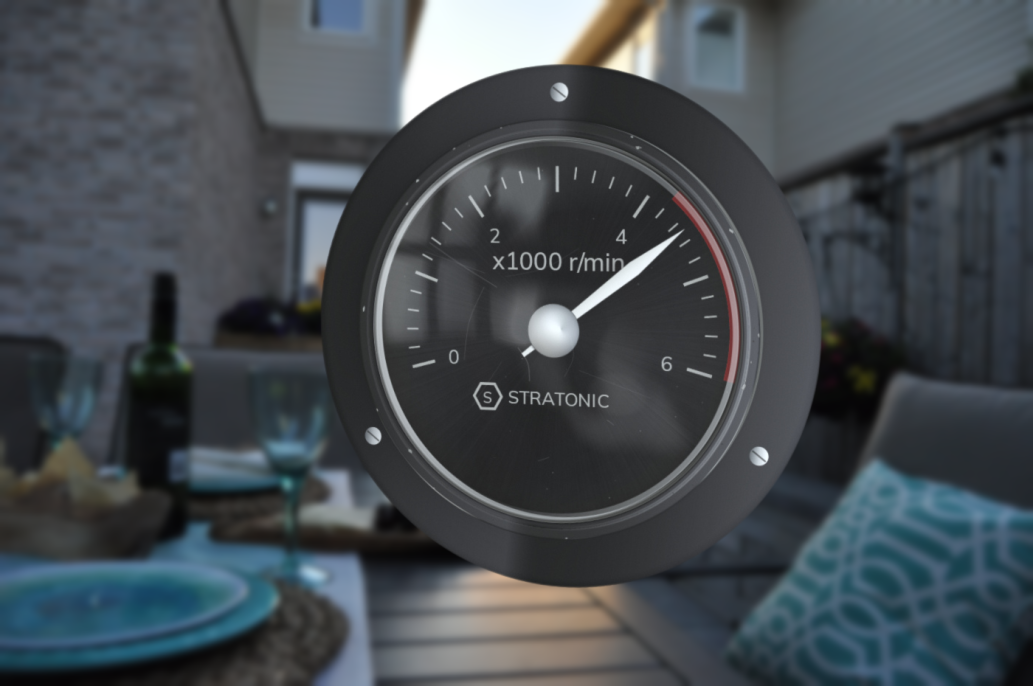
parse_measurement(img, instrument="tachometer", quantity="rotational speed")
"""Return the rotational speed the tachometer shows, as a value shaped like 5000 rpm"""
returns 4500 rpm
